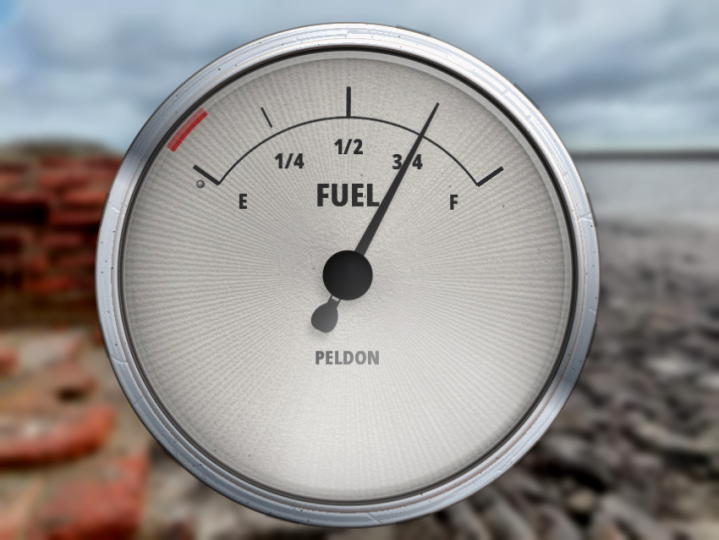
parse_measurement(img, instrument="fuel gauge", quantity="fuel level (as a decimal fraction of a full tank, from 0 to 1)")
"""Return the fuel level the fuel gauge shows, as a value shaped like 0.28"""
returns 0.75
